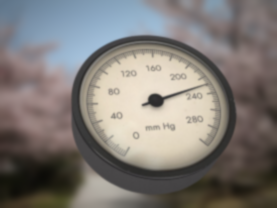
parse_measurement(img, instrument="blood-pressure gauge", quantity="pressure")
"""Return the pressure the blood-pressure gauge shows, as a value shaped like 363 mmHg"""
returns 230 mmHg
